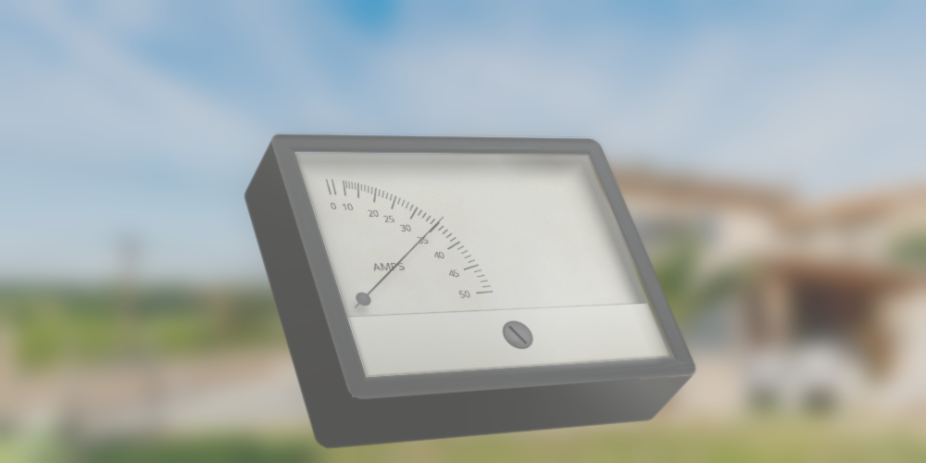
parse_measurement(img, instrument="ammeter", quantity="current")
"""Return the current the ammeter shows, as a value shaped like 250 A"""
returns 35 A
